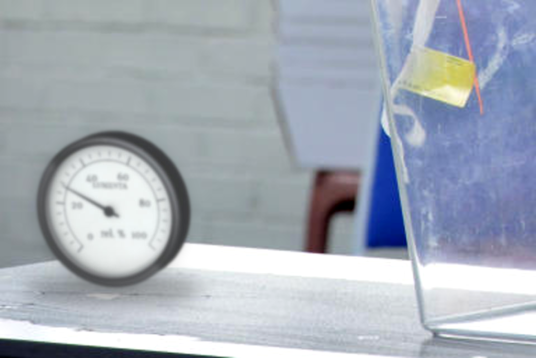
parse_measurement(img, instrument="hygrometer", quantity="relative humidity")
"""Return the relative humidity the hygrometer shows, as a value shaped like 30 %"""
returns 28 %
